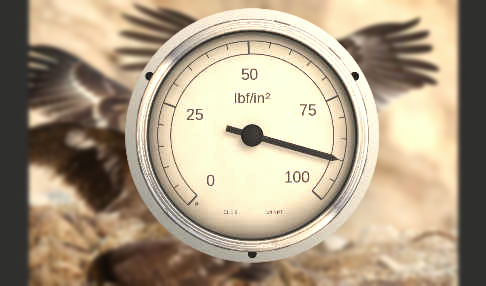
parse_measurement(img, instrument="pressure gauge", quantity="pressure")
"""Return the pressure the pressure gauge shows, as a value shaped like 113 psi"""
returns 90 psi
